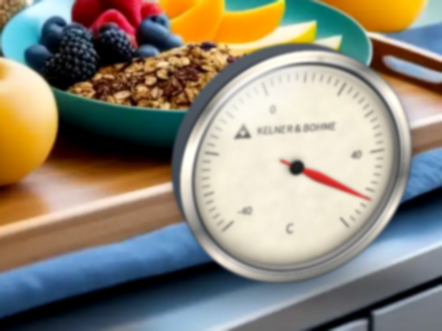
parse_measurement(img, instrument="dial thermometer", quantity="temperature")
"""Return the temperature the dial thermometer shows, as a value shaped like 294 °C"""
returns 52 °C
